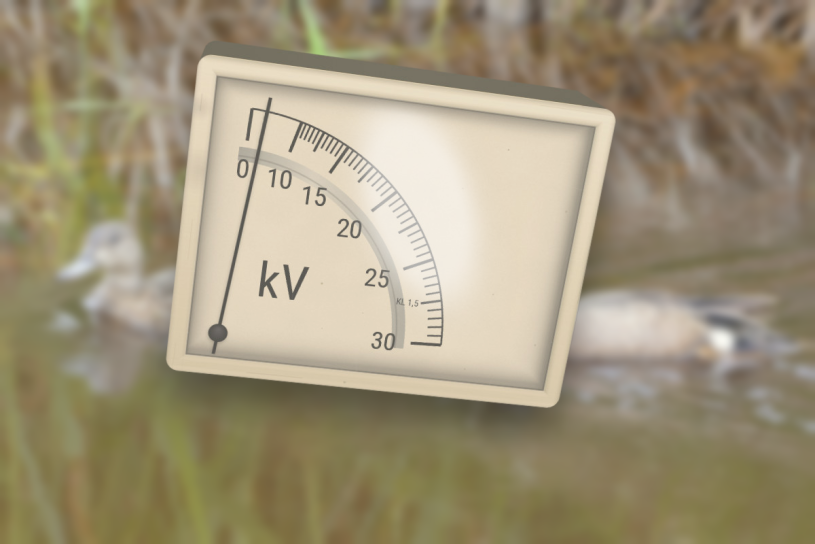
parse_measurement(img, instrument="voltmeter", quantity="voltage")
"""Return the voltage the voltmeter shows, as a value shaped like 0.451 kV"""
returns 5 kV
